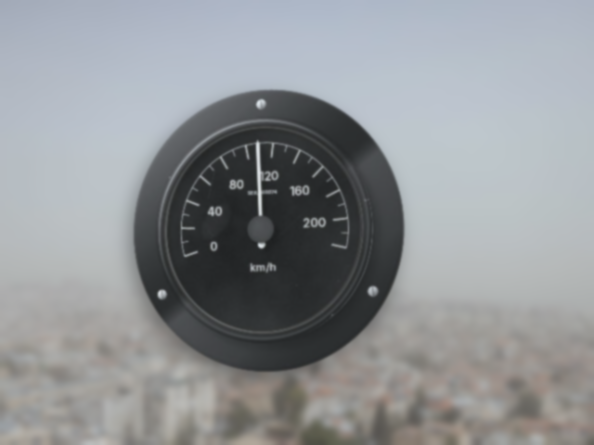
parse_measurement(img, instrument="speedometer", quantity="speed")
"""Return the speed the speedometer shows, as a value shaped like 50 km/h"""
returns 110 km/h
